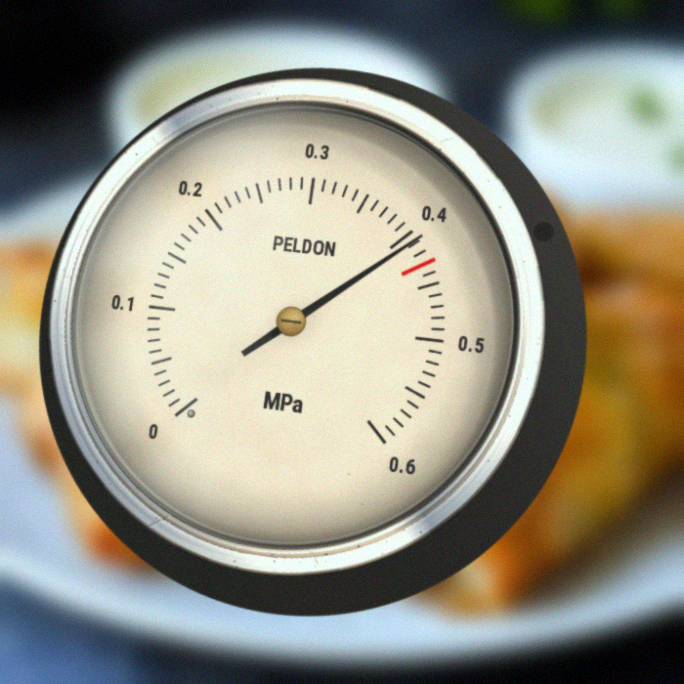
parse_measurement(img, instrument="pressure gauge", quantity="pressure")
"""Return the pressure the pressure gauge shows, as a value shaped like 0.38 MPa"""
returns 0.41 MPa
